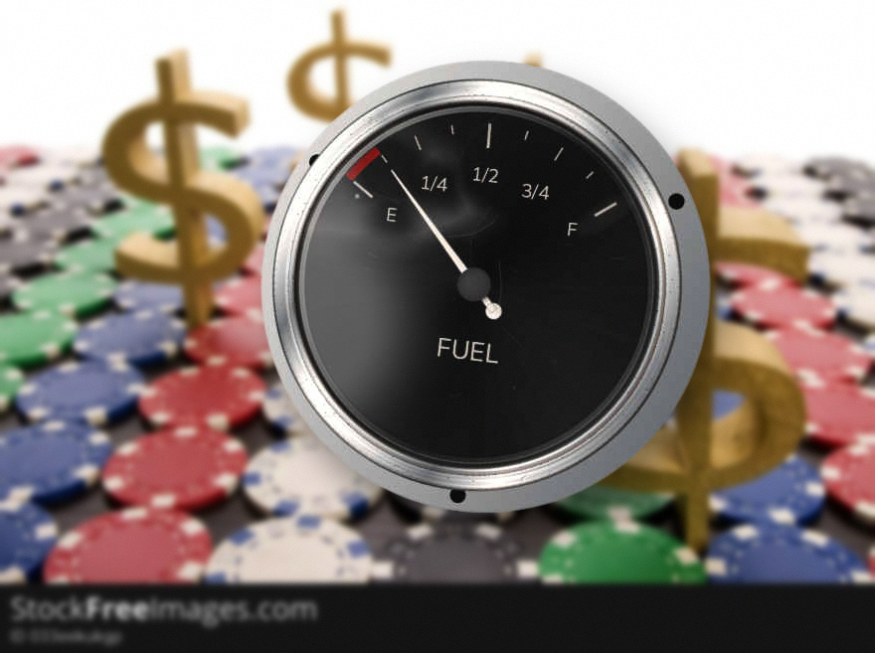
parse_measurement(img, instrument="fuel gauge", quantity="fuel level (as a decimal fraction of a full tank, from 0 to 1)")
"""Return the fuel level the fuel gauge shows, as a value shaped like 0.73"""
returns 0.125
